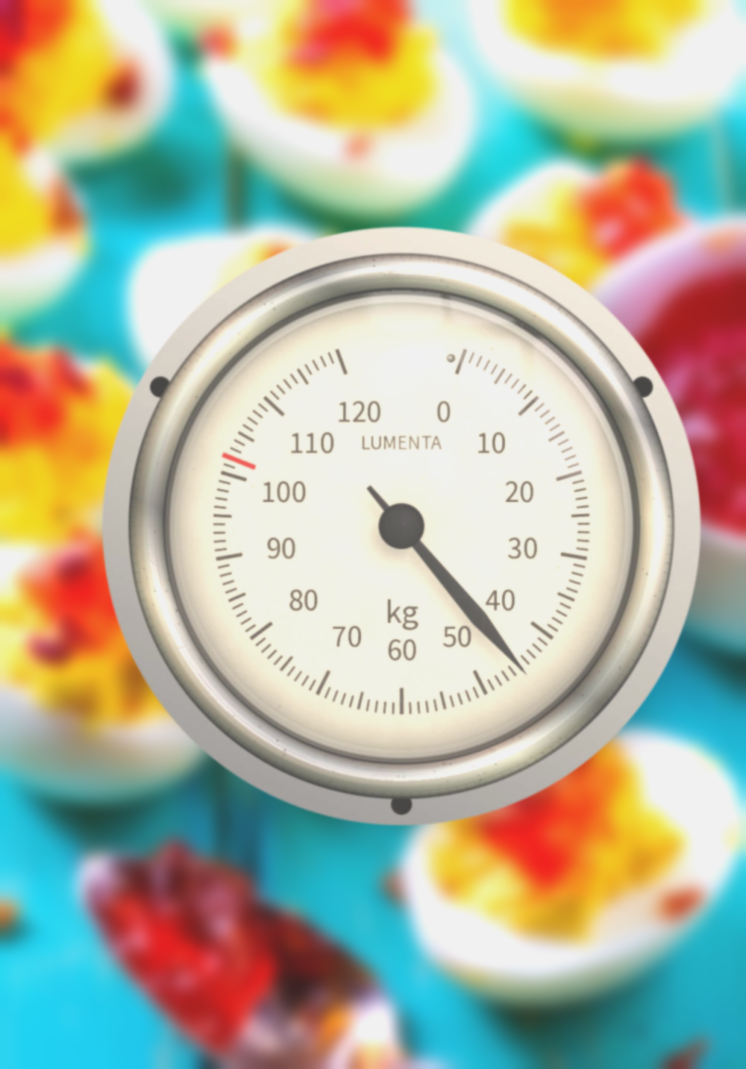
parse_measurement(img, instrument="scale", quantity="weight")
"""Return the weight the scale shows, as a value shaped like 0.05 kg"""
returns 45 kg
